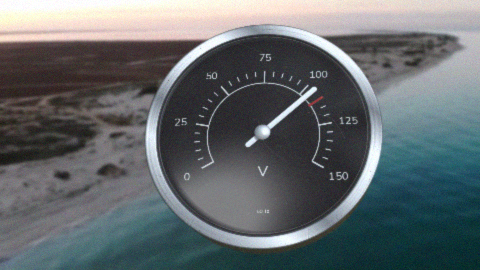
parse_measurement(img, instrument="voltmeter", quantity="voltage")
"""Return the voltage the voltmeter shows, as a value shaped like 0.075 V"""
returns 105 V
